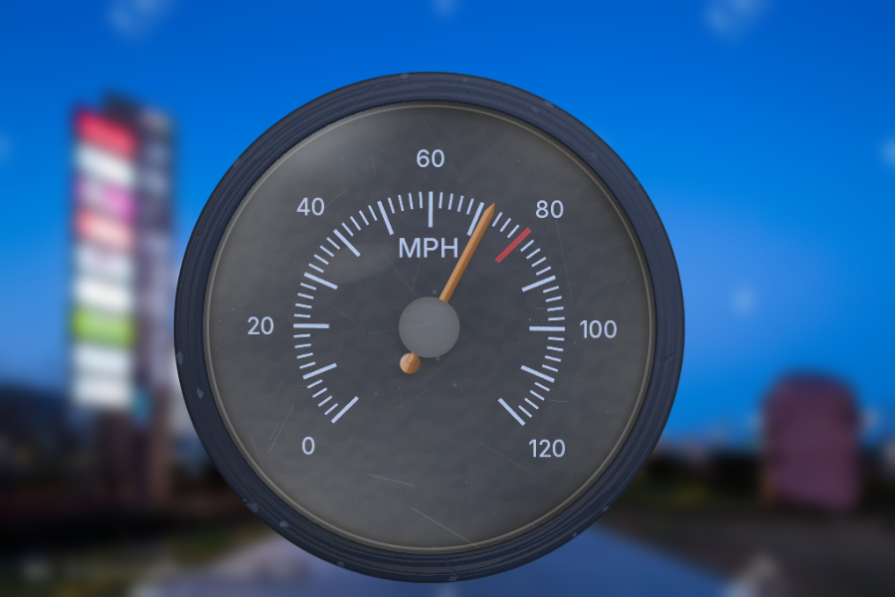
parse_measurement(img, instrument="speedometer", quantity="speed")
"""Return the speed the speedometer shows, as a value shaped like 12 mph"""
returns 72 mph
